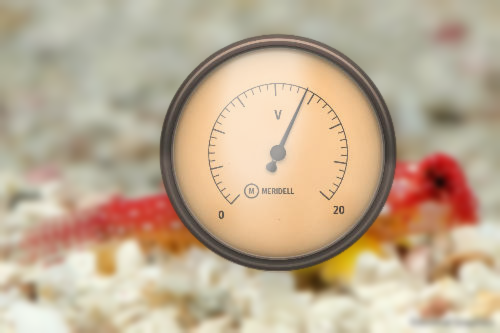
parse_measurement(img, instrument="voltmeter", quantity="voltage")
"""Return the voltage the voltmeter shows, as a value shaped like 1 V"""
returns 12 V
